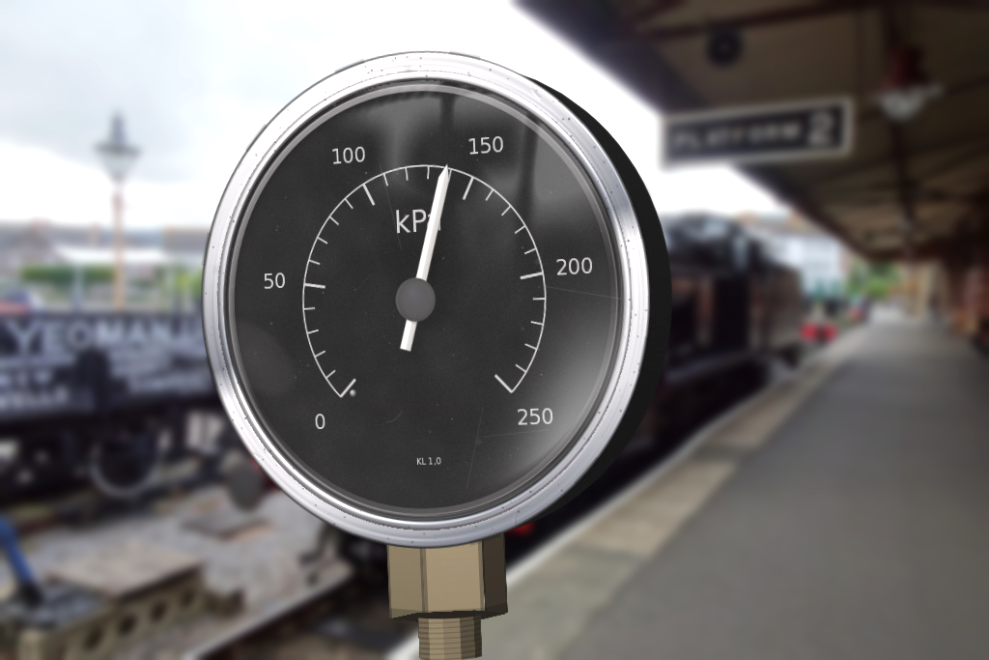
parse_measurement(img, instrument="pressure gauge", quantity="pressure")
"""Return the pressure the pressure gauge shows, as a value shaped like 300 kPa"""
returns 140 kPa
